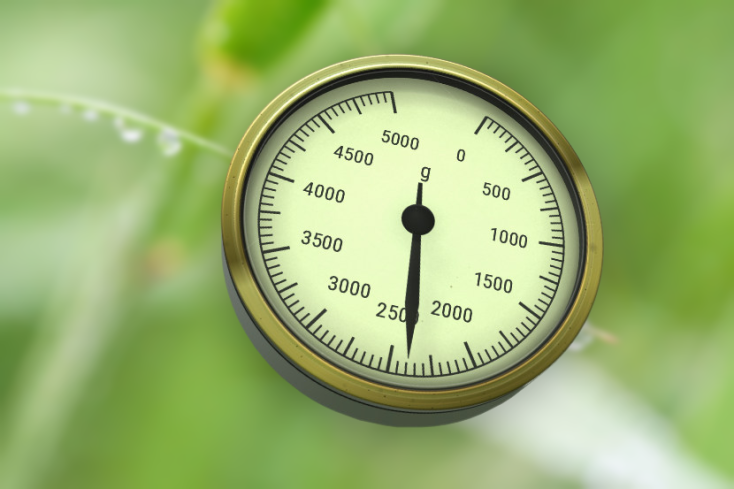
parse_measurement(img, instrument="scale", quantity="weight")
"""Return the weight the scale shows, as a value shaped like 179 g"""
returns 2400 g
